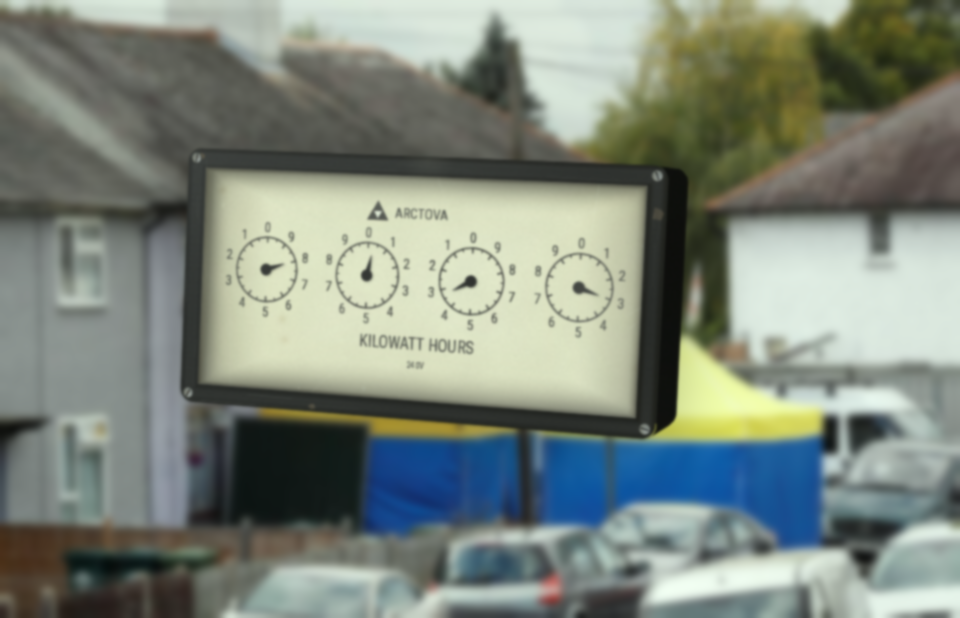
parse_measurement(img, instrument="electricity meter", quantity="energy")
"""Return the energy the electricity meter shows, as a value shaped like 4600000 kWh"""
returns 8033 kWh
